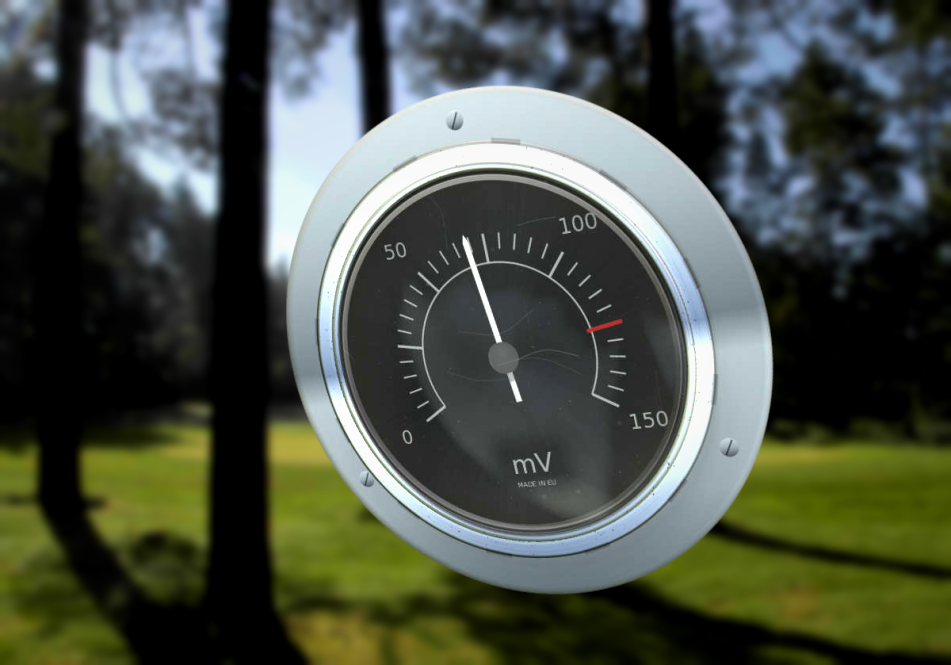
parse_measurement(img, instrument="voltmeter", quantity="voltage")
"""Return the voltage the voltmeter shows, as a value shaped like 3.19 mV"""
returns 70 mV
